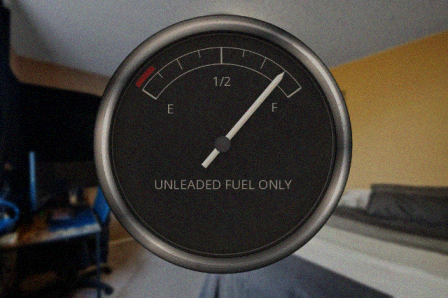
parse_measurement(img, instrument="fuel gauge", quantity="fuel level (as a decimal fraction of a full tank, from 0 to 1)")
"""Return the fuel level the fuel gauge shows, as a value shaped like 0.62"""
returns 0.875
